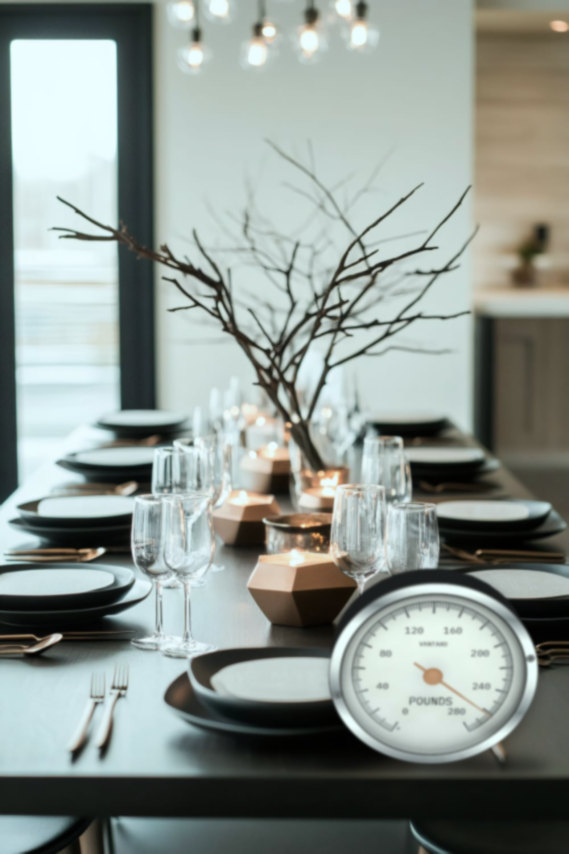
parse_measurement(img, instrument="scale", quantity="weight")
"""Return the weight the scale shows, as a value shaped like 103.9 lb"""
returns 260 lb
